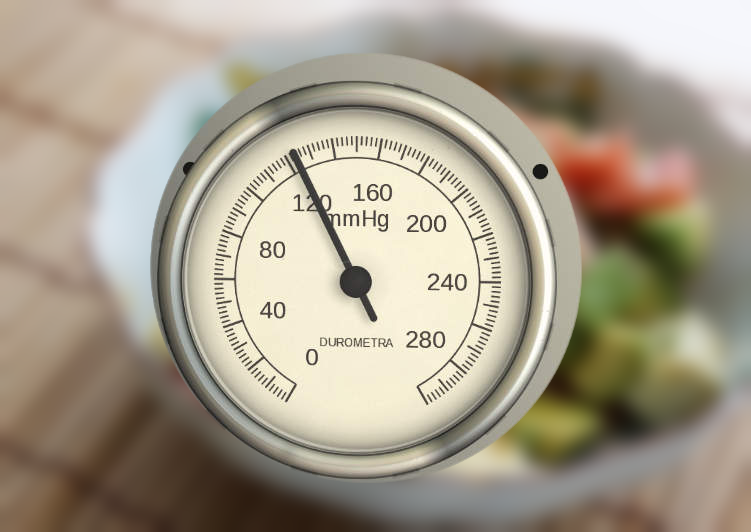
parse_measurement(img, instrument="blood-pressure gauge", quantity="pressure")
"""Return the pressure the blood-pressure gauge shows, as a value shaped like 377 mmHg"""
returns 124 mmHg
